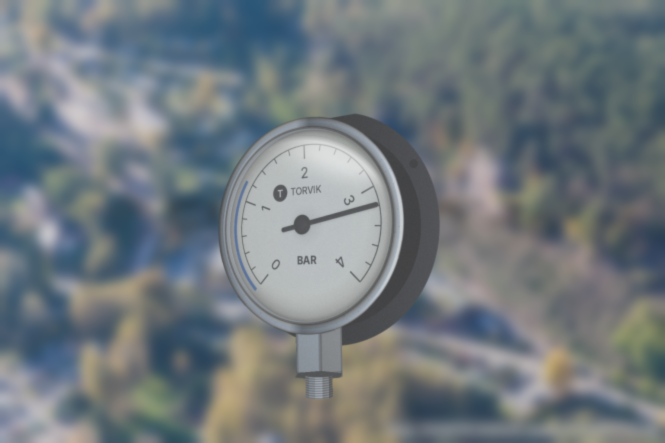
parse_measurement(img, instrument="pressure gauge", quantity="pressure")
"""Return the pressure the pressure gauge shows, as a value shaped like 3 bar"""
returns 3.2 bar
